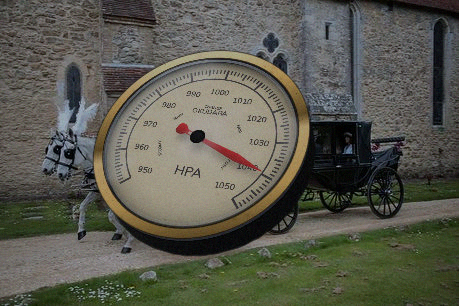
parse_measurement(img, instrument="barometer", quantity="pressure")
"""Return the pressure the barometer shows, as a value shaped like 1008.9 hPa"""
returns 1040 hPa
